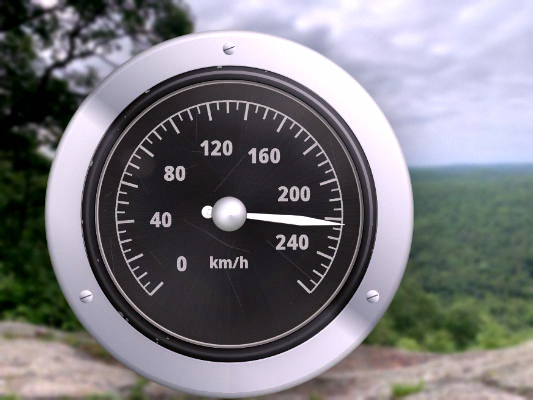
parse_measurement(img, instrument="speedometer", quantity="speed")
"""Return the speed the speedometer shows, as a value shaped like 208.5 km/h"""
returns 222.5 km/h
